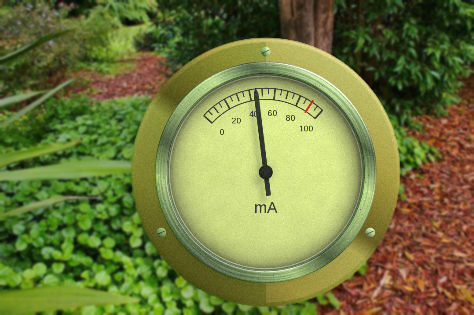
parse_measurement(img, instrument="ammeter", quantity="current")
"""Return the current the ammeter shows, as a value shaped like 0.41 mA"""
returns 45 mA
